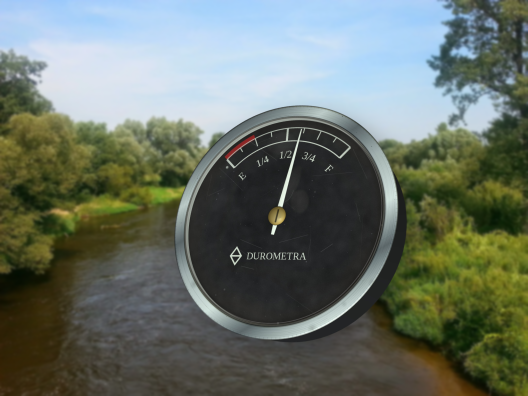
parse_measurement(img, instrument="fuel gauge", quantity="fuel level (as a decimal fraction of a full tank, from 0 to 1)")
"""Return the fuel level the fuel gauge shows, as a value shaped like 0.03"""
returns 0.625
